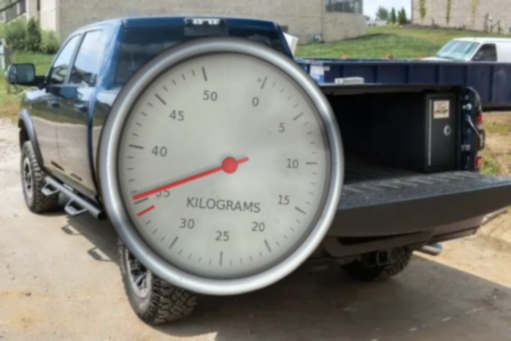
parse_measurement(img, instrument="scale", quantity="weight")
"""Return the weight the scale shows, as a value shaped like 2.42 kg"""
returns 35.5 kg
